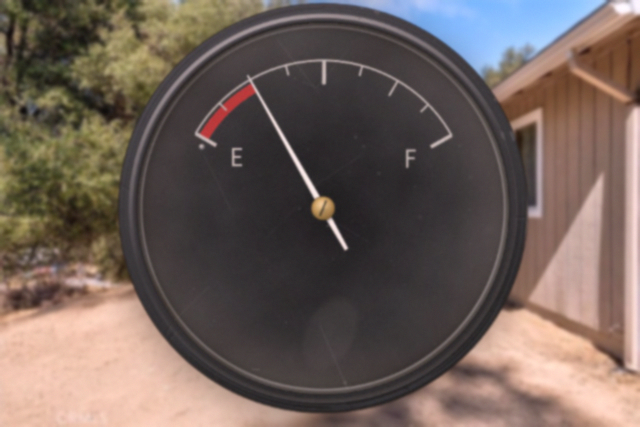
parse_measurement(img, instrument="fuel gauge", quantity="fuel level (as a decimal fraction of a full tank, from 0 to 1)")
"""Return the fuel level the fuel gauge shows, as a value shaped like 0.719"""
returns 0.25
